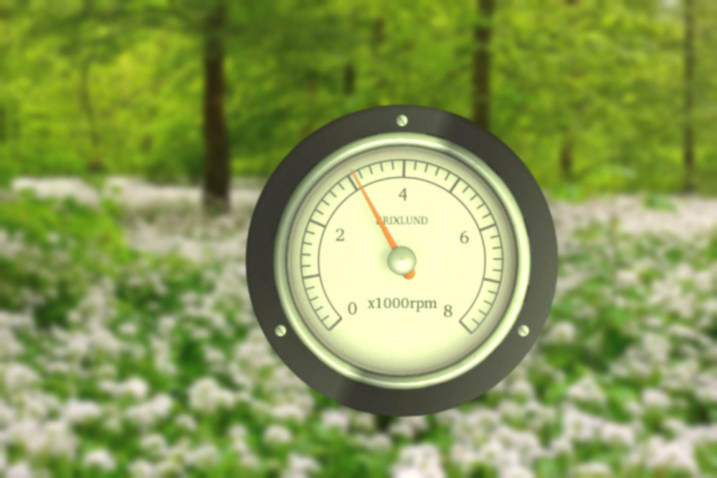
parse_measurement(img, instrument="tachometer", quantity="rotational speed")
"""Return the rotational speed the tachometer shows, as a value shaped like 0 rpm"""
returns 3100 rpm
